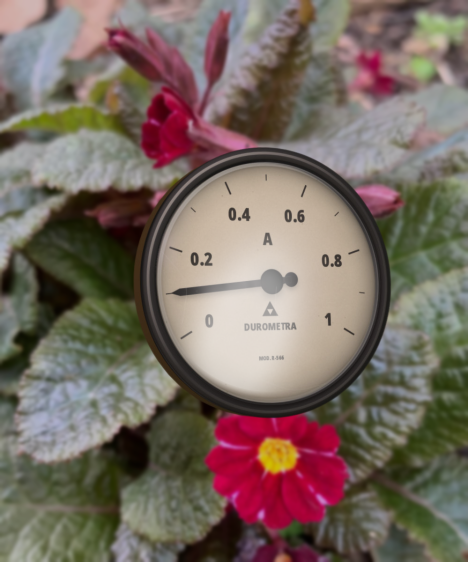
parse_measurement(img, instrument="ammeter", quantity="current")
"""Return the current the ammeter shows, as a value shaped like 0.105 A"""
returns 0.1 A
